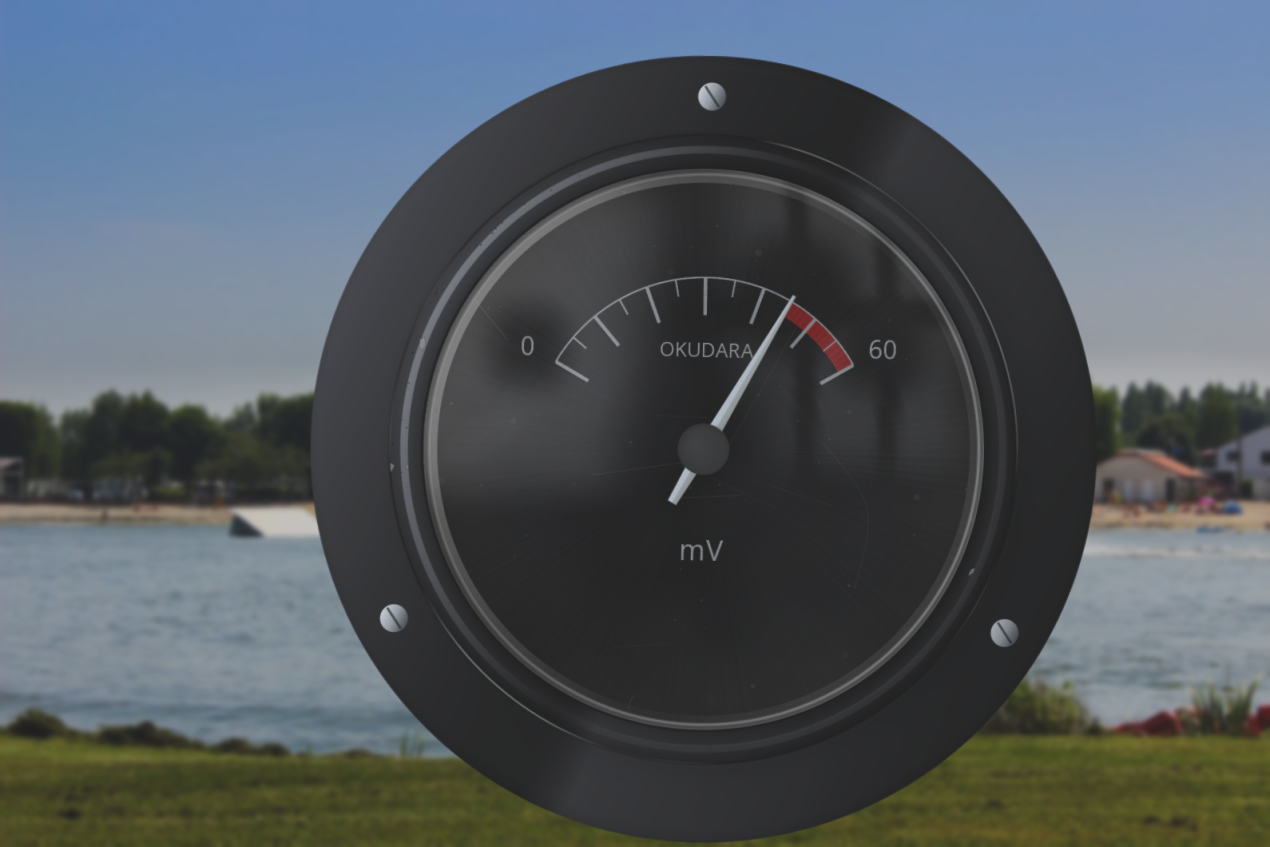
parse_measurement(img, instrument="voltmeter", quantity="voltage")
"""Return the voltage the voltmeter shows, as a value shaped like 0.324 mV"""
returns 45 mV
